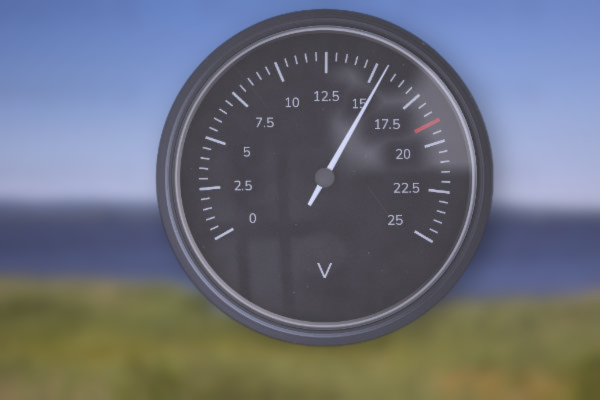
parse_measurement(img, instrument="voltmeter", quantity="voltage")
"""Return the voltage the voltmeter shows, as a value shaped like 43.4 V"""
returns 15.5 V
